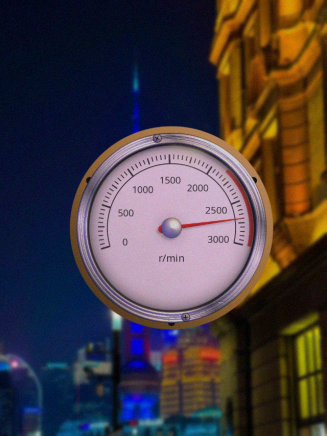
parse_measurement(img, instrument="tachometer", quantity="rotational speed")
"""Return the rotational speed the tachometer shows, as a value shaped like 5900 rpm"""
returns 2700 rpm
